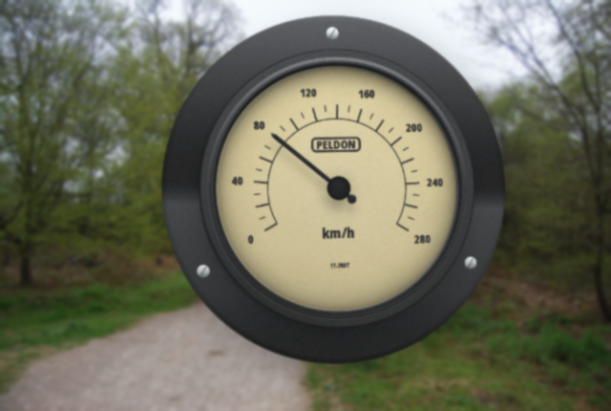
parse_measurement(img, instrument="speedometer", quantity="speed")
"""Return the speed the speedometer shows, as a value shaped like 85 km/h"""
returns 80 km/h
